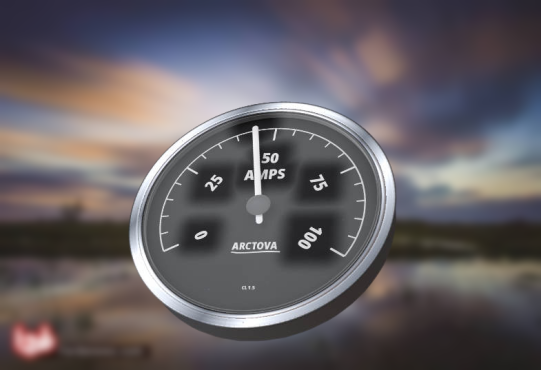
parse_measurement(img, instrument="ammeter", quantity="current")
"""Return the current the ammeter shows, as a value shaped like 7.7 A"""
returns 45 A
